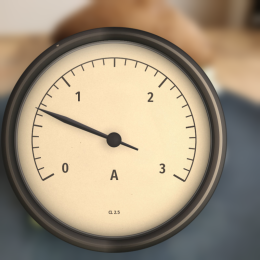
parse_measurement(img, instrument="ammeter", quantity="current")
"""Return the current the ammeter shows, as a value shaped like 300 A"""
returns 0.65 A
